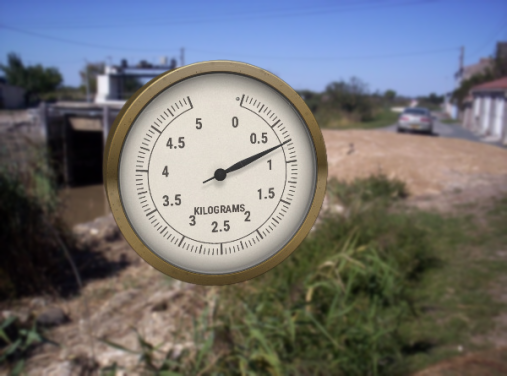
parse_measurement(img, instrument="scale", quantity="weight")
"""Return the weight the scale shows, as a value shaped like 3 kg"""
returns 0.75 kg
